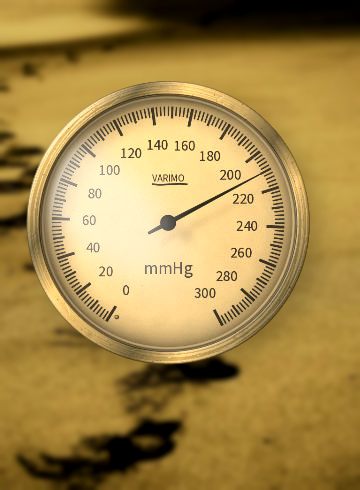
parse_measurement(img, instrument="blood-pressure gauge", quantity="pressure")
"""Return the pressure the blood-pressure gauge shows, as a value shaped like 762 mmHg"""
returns 210 mmHg
